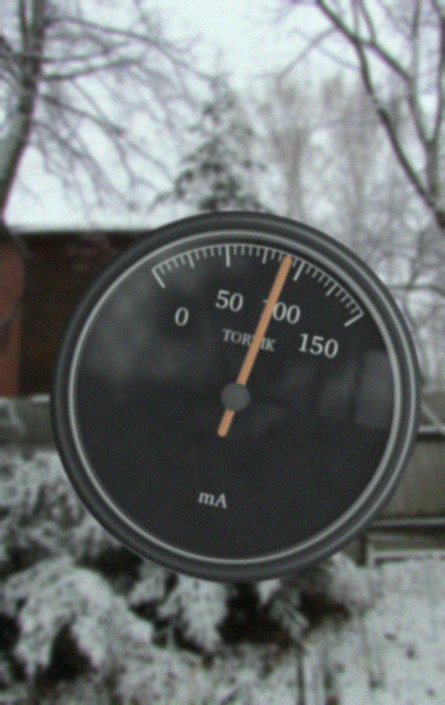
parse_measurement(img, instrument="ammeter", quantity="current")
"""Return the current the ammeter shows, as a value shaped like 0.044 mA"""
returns 90 mA
